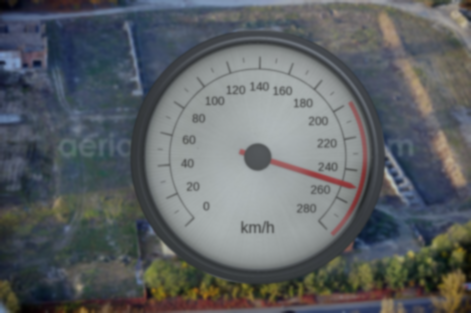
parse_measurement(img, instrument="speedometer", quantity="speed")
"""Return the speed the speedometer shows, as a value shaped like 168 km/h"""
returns 250 km/h
